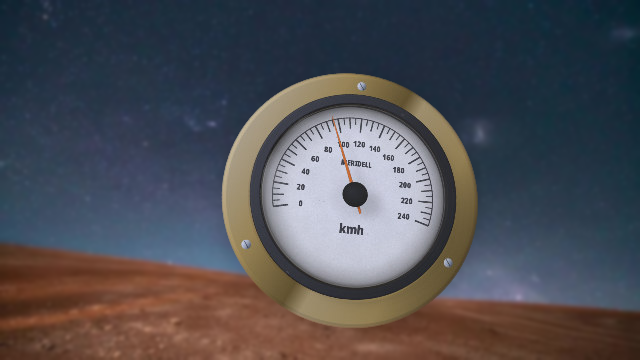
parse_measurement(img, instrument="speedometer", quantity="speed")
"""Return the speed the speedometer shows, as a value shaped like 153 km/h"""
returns 95 km/h
